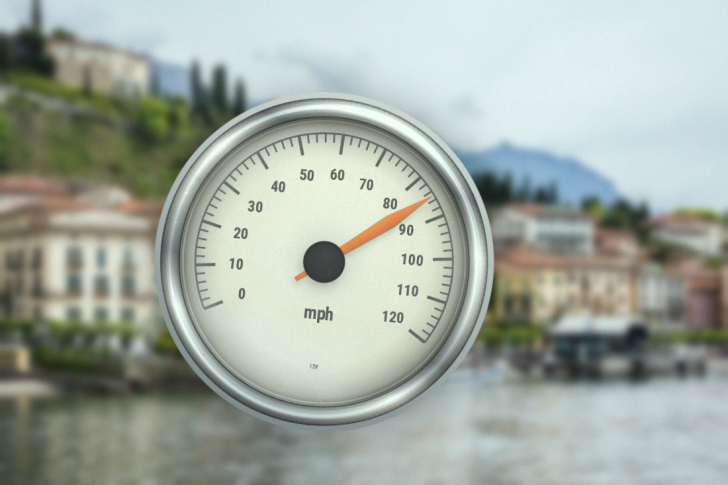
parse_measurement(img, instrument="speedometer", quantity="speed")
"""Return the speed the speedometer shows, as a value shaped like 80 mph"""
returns 85 mph
